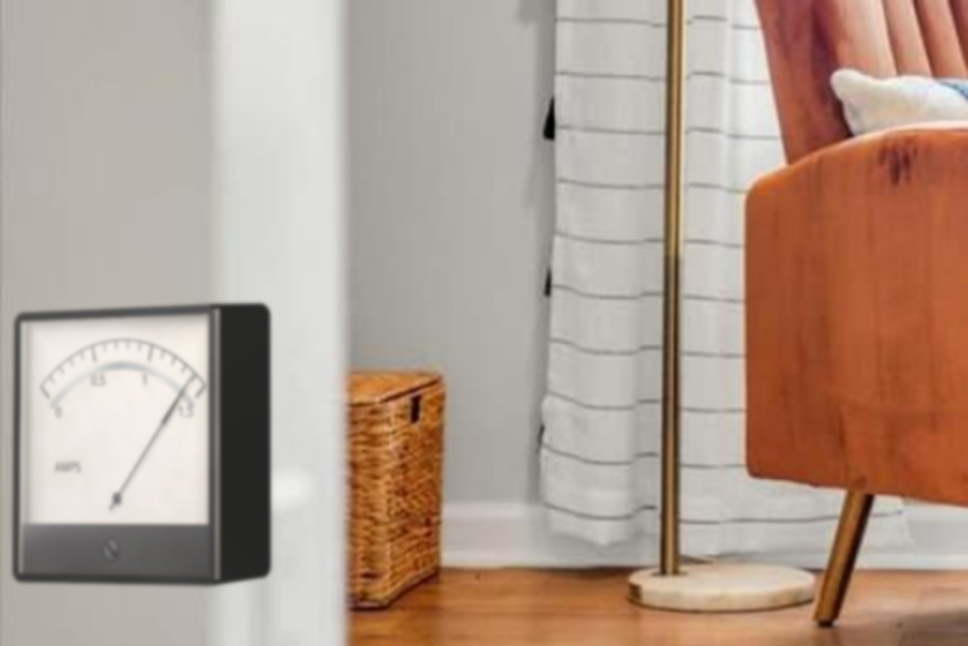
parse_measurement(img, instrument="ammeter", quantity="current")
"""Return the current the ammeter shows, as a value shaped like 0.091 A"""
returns 1.4 A
